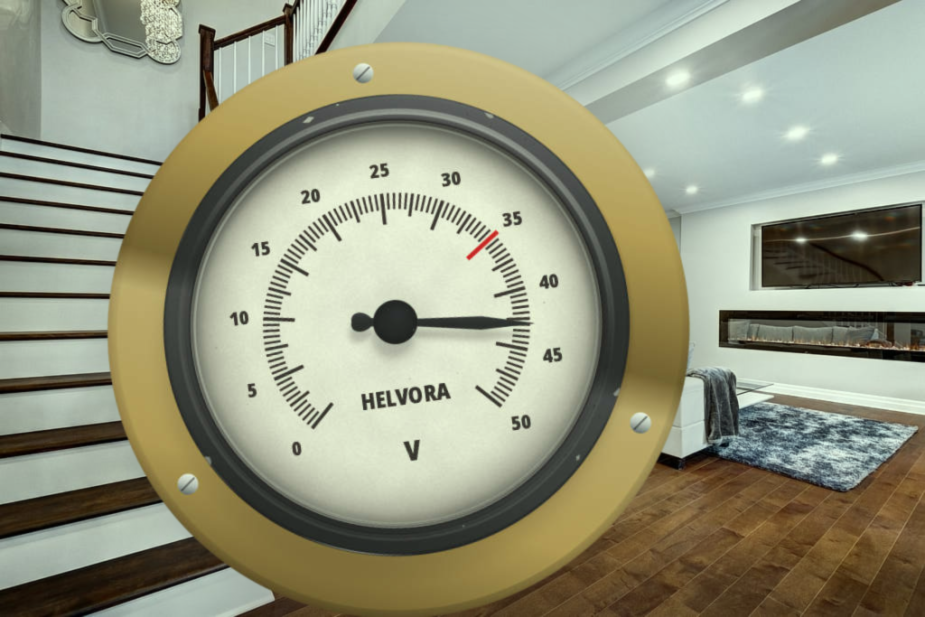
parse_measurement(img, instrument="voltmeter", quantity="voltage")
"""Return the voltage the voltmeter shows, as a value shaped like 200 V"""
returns 43 V
